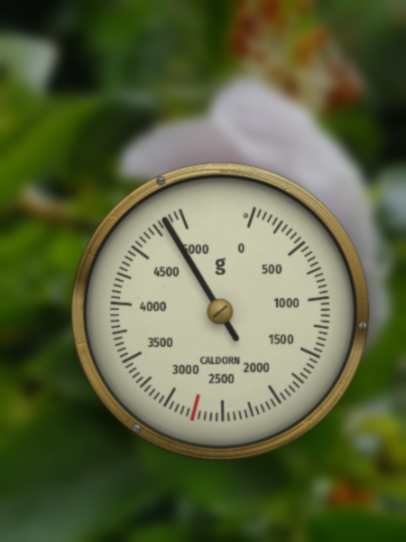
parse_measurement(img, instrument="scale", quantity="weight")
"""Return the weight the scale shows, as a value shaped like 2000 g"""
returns 4850 g
